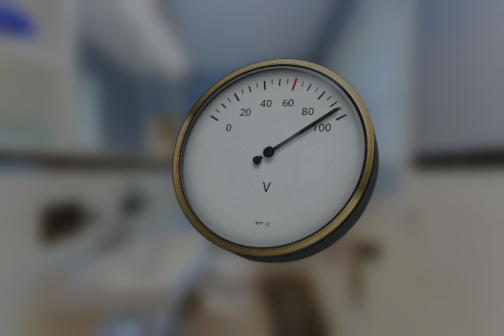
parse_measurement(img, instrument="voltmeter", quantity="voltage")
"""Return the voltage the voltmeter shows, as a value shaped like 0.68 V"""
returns 95 V
